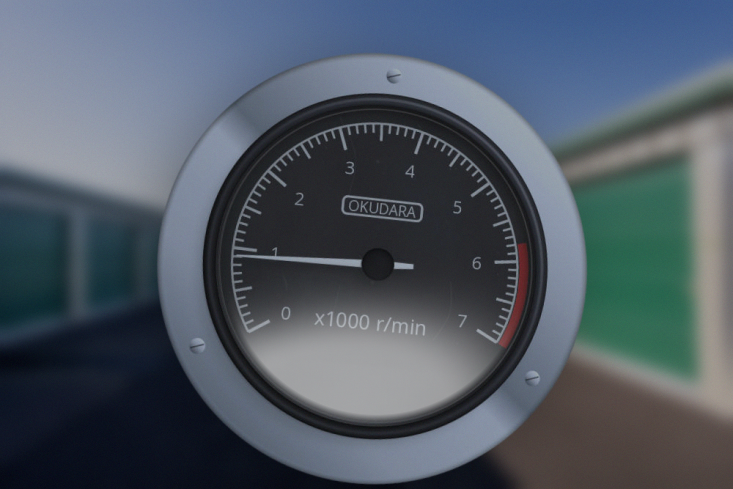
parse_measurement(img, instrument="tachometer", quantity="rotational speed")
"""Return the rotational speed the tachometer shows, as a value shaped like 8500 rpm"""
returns 900 rpm
